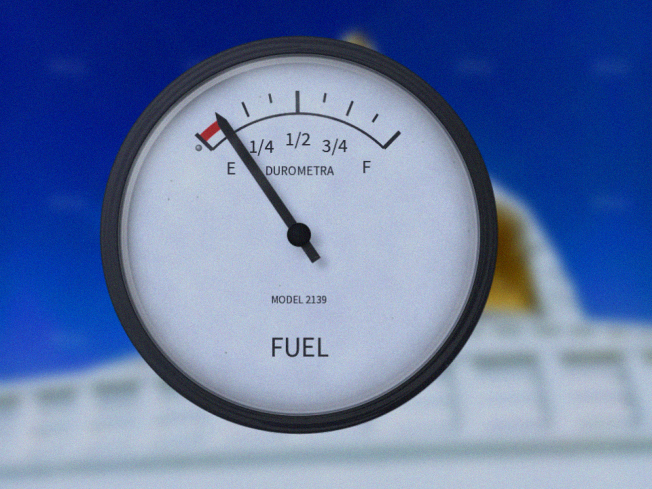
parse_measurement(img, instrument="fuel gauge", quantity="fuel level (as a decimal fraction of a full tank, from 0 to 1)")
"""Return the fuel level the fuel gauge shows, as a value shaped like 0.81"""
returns 0.125
